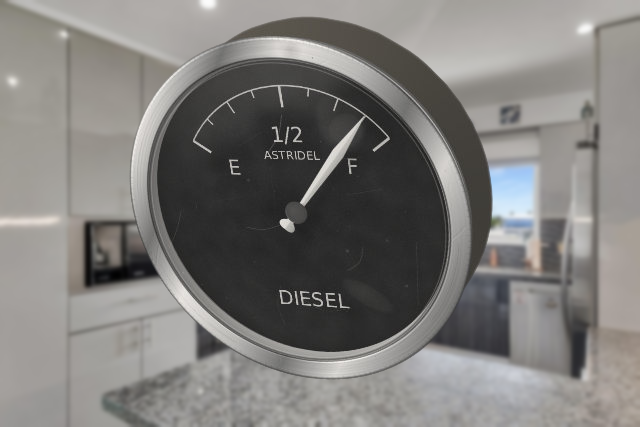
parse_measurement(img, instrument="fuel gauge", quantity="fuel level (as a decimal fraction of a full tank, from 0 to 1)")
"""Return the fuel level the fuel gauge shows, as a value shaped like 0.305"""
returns 0.875
